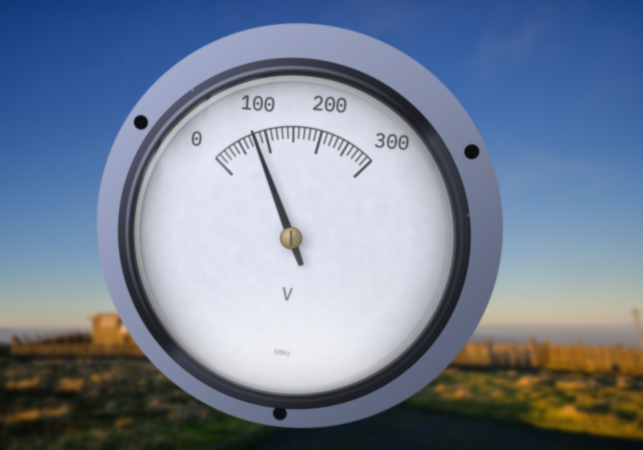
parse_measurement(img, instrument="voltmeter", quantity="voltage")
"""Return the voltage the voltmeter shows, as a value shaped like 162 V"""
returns 80 V
